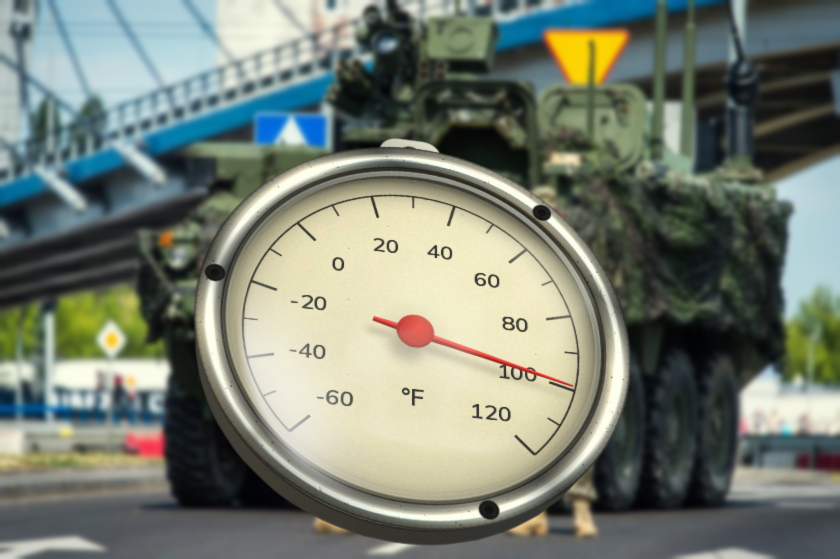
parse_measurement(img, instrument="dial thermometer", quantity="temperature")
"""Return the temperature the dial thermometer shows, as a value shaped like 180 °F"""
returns 100 °F
